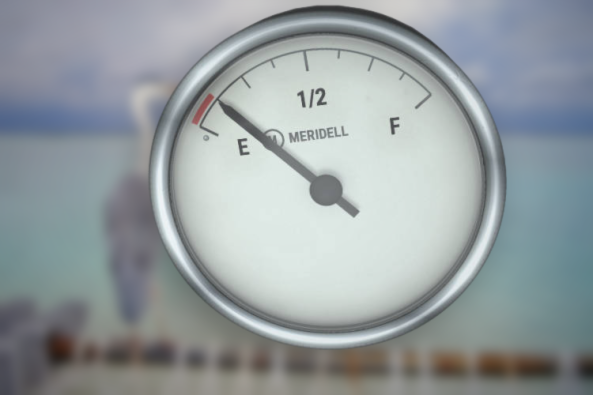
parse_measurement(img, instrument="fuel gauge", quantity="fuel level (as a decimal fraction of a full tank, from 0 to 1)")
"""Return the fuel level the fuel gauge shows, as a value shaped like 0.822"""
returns 0.125
